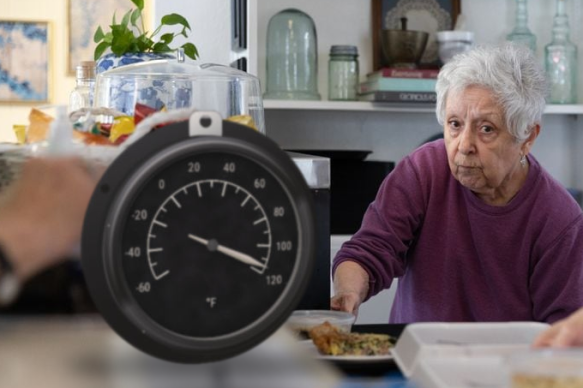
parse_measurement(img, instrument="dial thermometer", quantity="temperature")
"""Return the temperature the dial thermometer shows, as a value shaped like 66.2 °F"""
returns 115 °F
